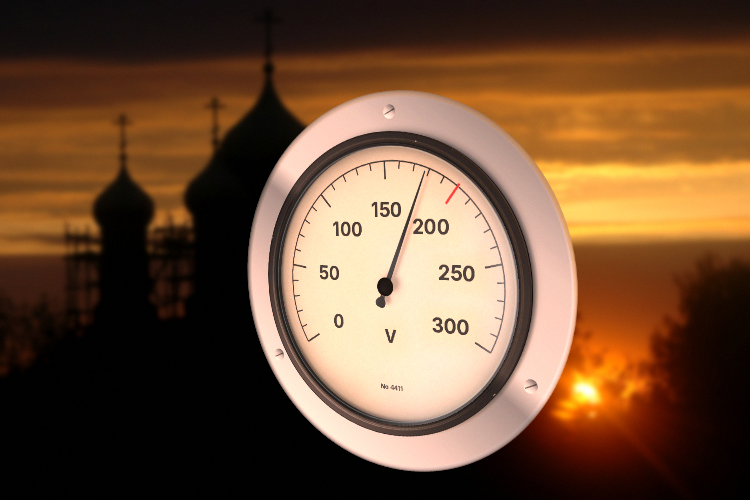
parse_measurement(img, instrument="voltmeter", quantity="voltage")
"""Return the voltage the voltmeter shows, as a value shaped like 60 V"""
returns 180 V
